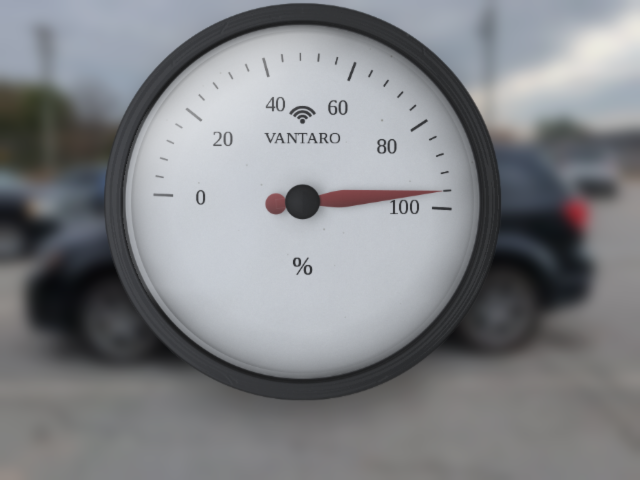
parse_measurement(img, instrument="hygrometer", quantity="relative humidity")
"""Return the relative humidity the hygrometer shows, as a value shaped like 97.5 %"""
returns 96 %
